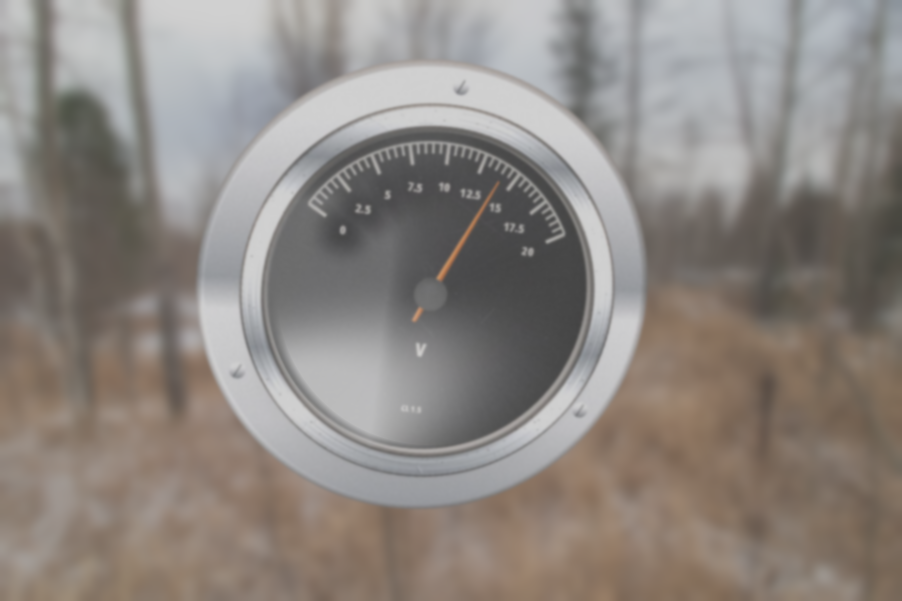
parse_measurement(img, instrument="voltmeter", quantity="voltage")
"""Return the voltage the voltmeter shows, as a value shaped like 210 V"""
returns 14 V
